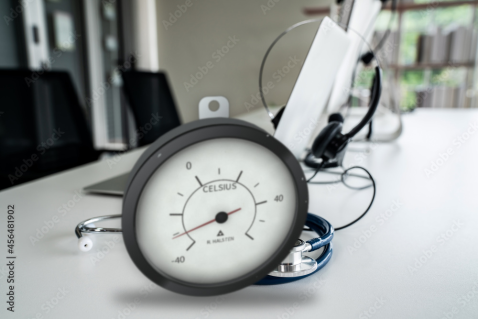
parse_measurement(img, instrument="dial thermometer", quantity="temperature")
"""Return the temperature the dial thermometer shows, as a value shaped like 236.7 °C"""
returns -30 °C
